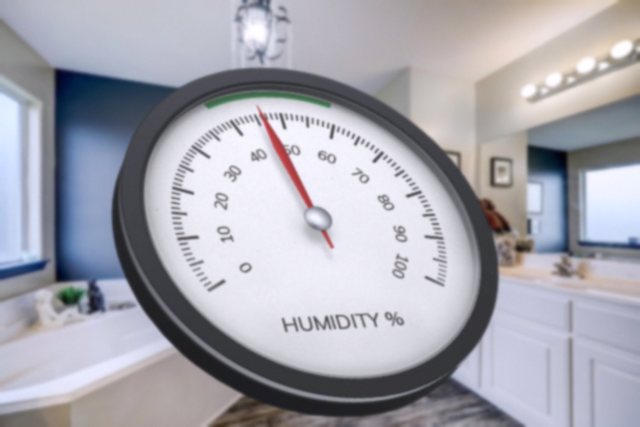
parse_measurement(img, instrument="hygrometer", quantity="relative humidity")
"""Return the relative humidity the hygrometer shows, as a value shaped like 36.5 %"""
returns 45 %
